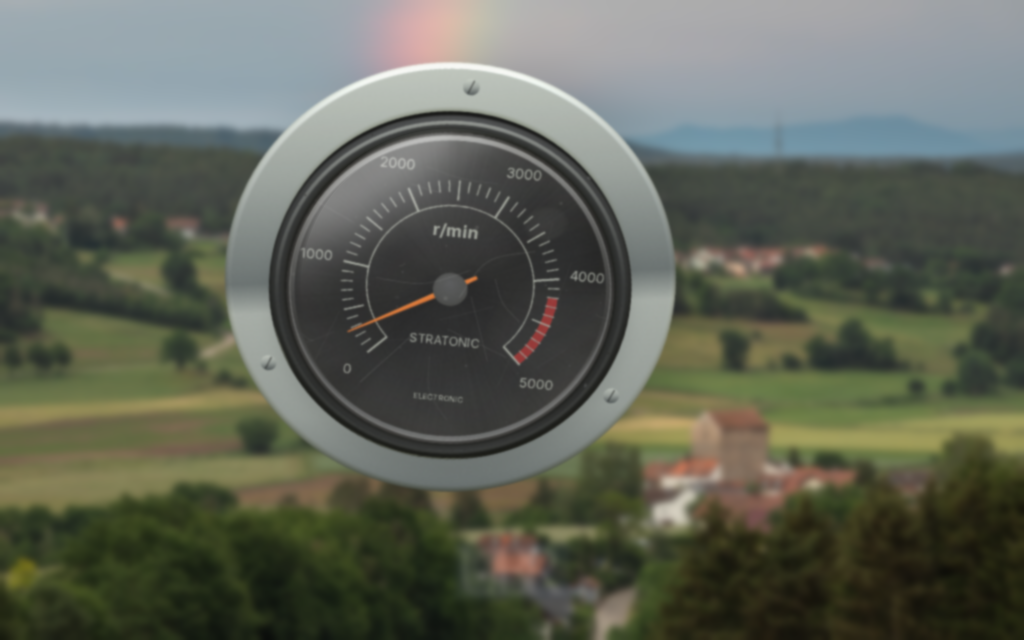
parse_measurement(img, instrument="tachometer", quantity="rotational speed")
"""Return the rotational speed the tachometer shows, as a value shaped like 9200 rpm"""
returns 300 rpm
